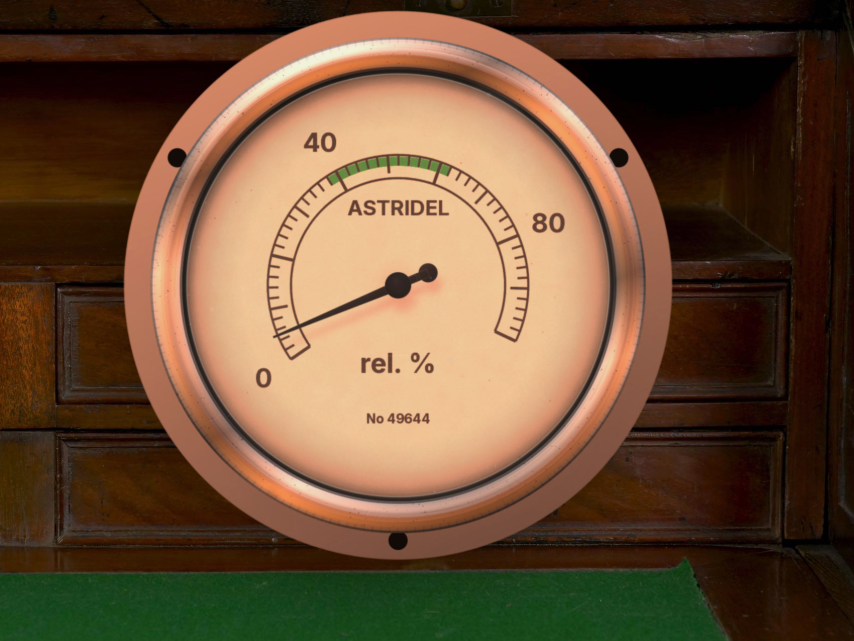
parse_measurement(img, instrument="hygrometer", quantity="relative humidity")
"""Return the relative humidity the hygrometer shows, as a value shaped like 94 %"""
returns 5 %
